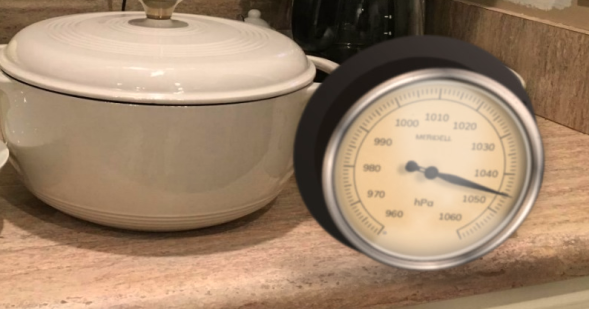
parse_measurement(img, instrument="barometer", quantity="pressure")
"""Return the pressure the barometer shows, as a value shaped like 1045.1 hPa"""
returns 1045 hPa
